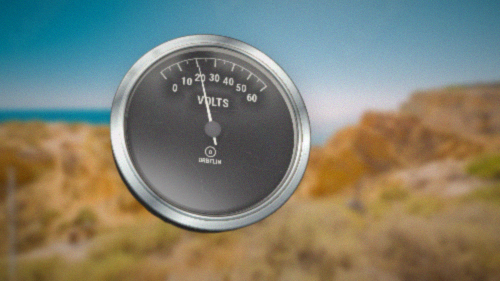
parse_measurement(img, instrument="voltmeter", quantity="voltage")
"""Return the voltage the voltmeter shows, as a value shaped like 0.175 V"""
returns 20 V
